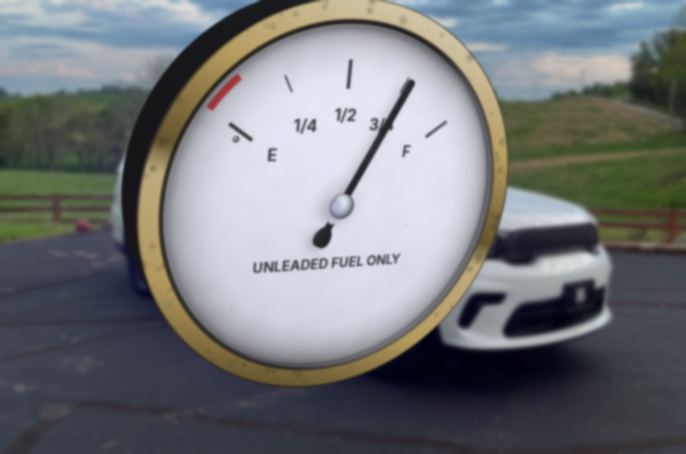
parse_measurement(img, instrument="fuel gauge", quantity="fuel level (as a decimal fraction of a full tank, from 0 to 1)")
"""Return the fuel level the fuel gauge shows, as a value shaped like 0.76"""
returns 0.75
